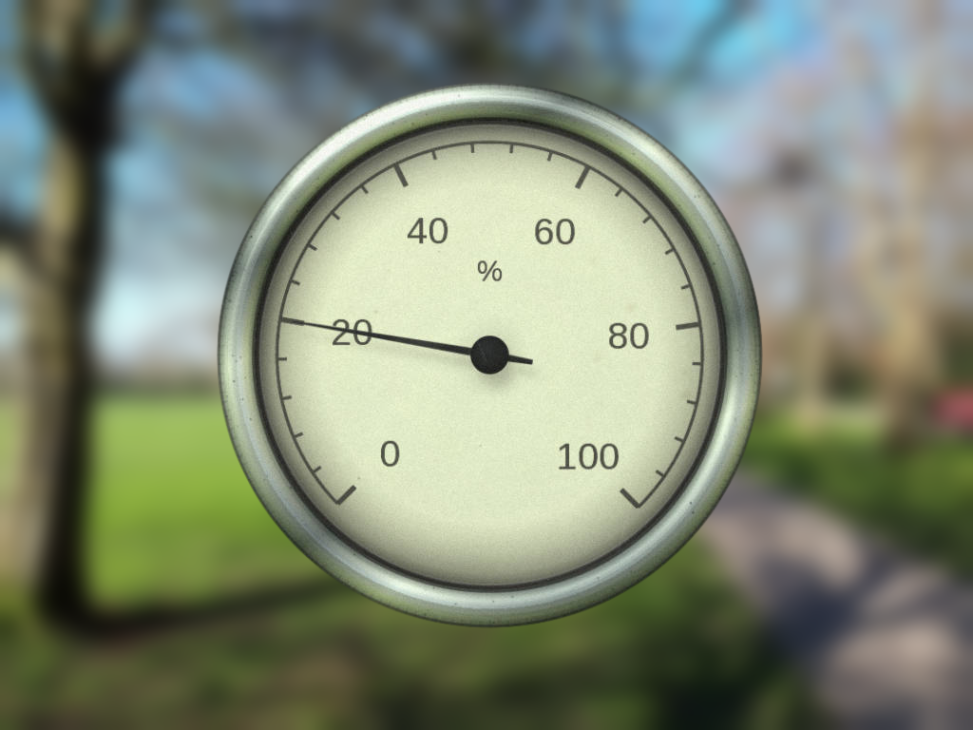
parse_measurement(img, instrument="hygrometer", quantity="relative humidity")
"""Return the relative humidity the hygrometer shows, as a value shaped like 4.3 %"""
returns 20 %
